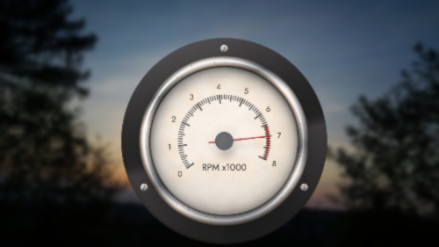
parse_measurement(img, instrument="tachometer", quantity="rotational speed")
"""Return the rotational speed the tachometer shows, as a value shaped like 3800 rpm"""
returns 7000 rpm
